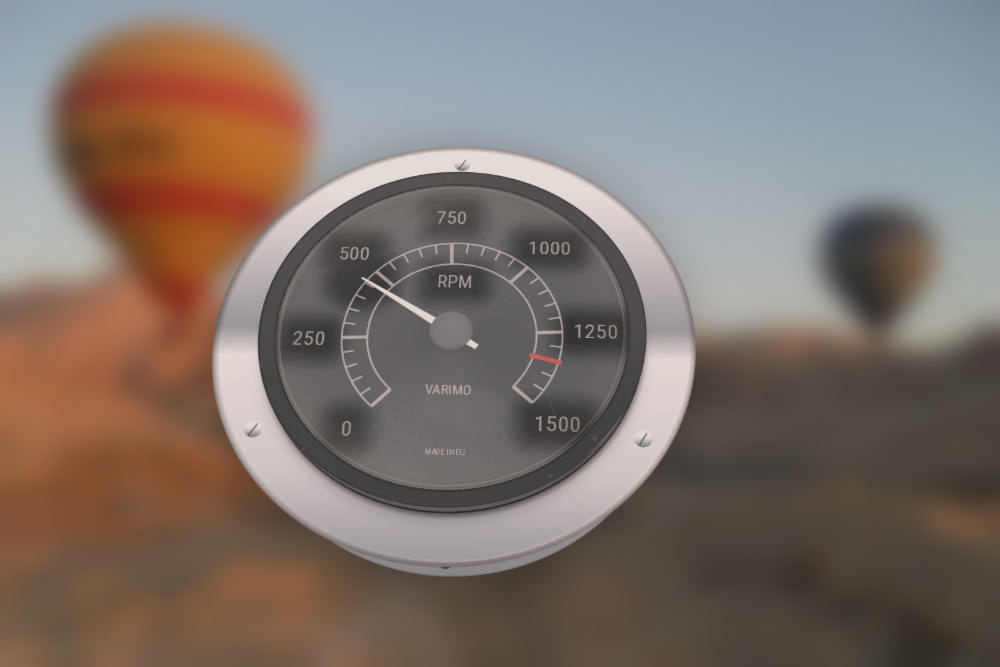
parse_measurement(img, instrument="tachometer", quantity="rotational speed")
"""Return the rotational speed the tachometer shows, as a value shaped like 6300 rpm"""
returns 450 rpm
